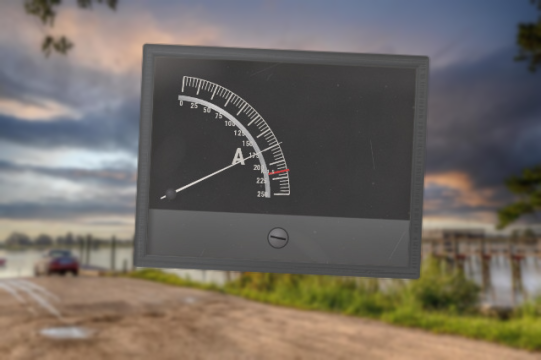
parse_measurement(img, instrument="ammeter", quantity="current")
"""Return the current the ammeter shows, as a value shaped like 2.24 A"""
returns 175 A
